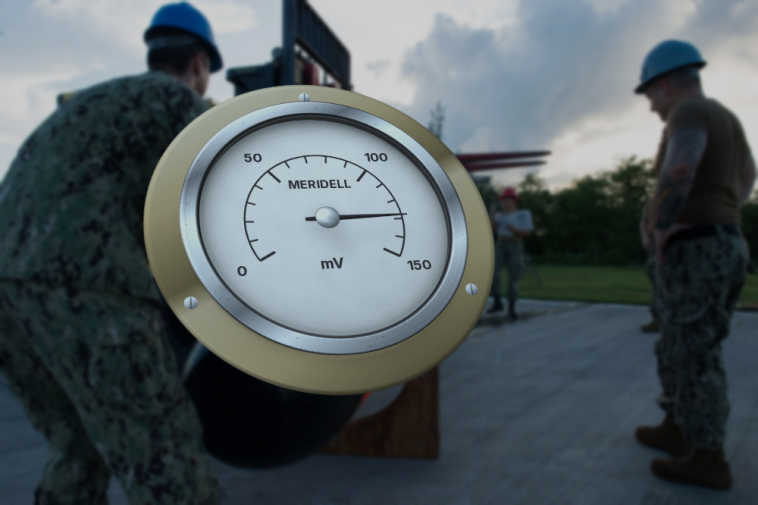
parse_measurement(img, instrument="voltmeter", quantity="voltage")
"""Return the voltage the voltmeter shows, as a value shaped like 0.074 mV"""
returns 130 mV
